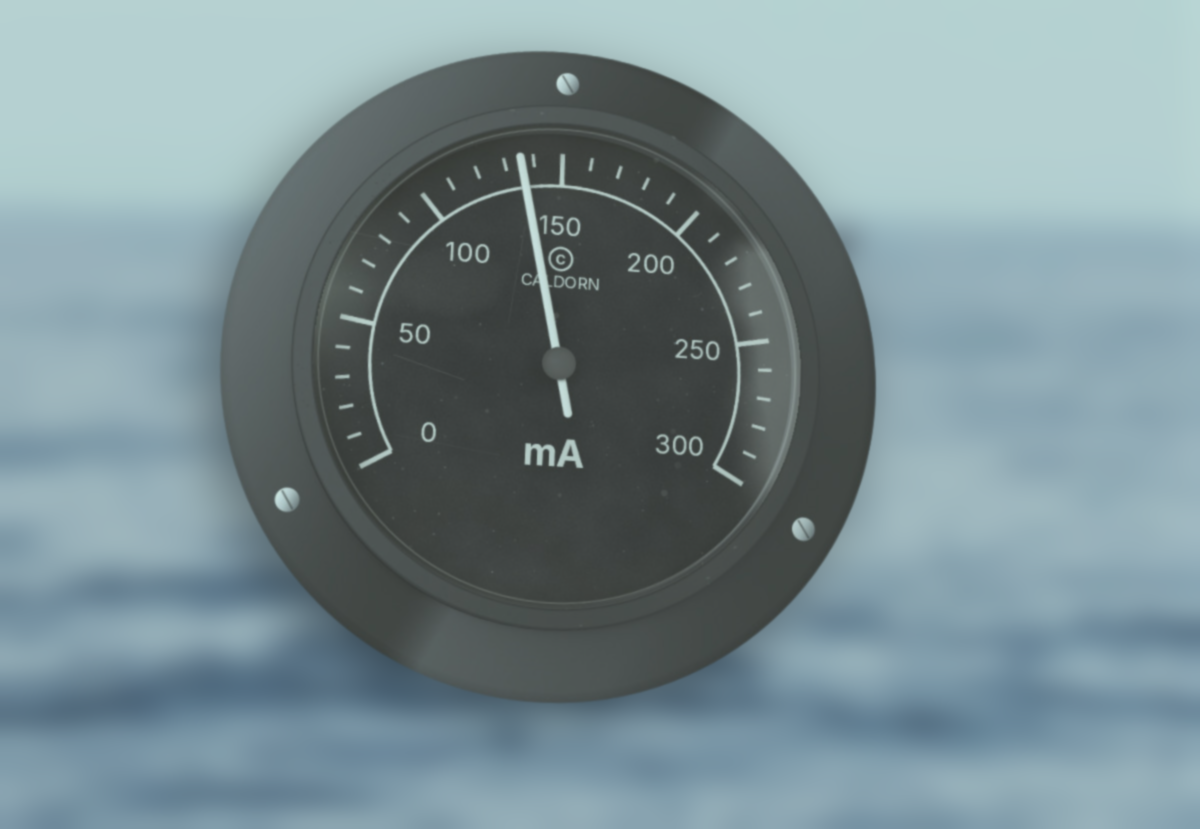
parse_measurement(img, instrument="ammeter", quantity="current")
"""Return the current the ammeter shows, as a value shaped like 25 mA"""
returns 135 mA
